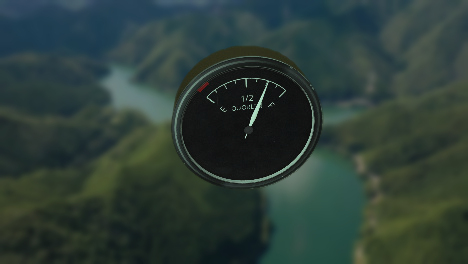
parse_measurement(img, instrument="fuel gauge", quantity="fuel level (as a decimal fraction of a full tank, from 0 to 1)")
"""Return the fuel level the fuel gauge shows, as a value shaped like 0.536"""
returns 0.75
